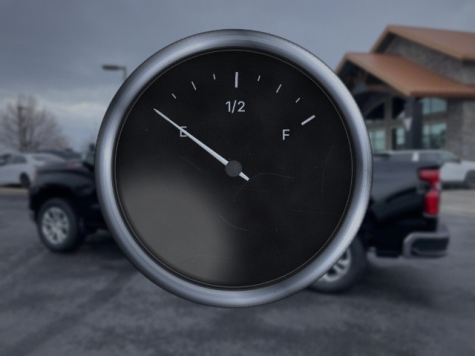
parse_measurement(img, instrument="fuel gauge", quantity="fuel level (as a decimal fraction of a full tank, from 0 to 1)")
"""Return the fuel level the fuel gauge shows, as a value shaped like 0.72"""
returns 0
